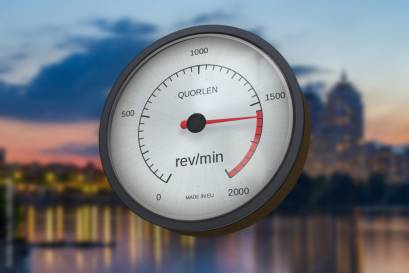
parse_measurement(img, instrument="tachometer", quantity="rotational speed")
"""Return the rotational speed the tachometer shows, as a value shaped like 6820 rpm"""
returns 1600 rpm
